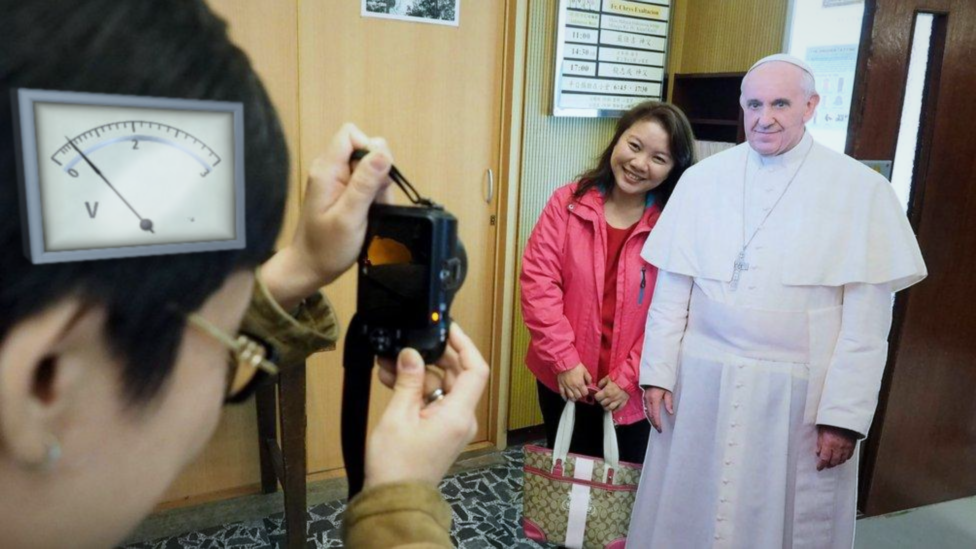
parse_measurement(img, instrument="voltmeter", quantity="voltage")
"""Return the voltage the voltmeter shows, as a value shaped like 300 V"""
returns 1 V
